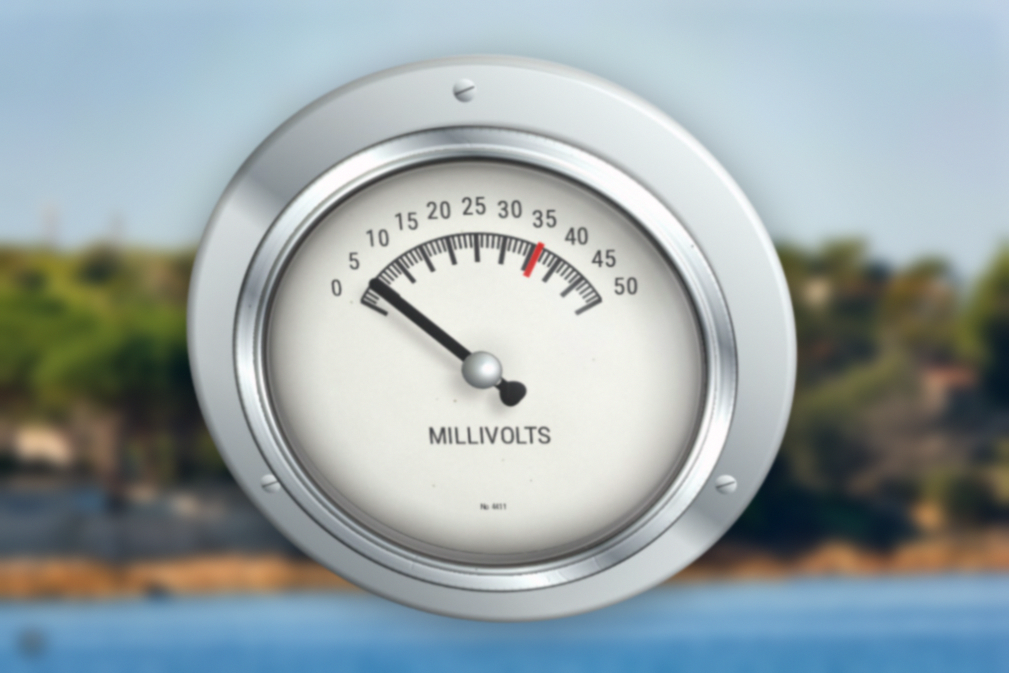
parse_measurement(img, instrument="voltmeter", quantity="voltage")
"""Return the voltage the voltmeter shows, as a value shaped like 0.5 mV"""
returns 5 mV
